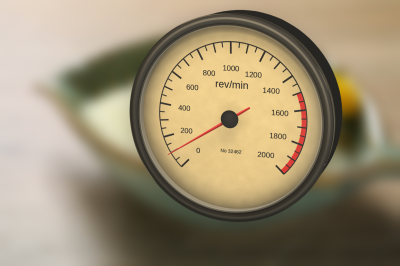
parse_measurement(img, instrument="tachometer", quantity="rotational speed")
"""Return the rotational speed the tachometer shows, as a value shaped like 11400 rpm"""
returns 100 rpm
